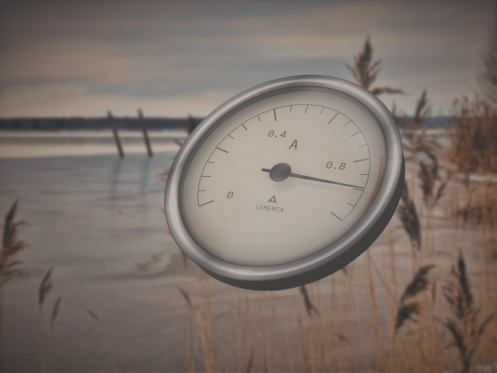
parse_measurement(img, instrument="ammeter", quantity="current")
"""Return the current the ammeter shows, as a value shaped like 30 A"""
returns 0.9 A
